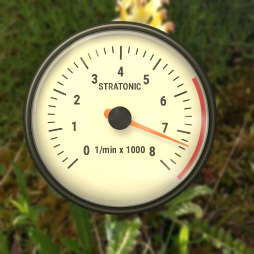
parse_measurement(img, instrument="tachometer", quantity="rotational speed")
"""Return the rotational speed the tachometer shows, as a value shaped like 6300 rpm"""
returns 7300 rpm
